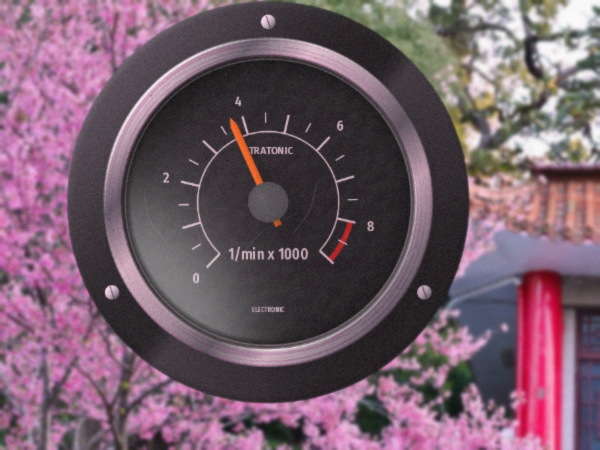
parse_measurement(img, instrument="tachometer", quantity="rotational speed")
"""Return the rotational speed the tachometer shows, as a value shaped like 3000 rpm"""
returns 3750 rpm
